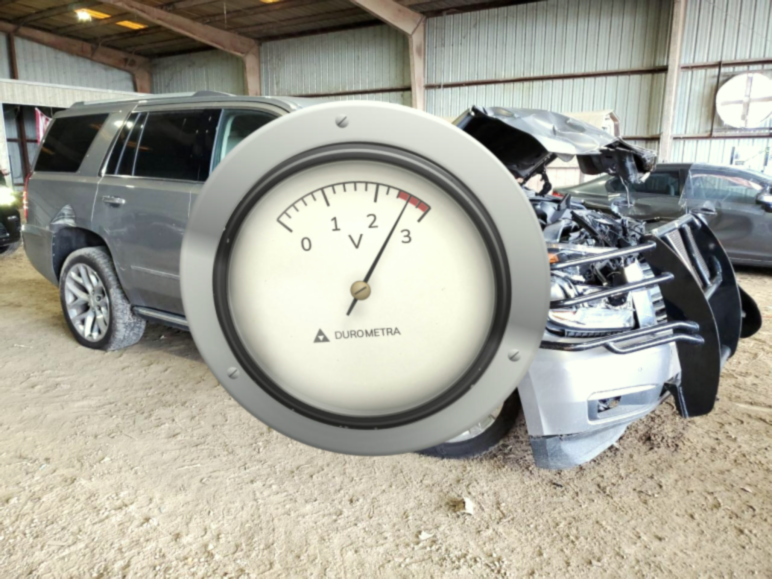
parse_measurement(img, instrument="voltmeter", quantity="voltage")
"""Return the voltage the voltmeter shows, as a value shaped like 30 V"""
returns 2.6 V
